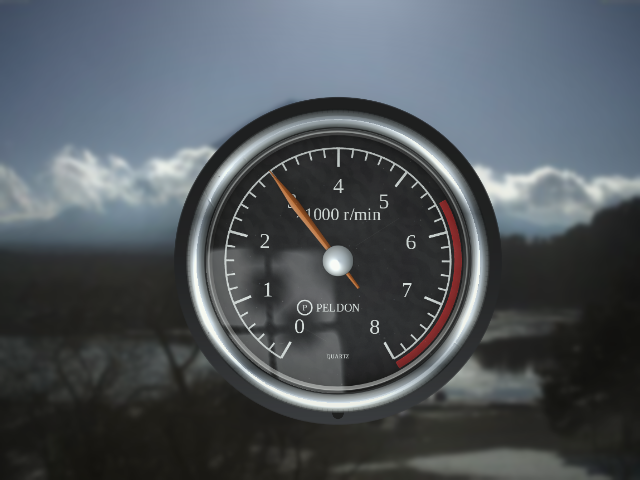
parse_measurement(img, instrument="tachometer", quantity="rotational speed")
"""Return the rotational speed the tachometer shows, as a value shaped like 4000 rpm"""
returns 3000 rpm
